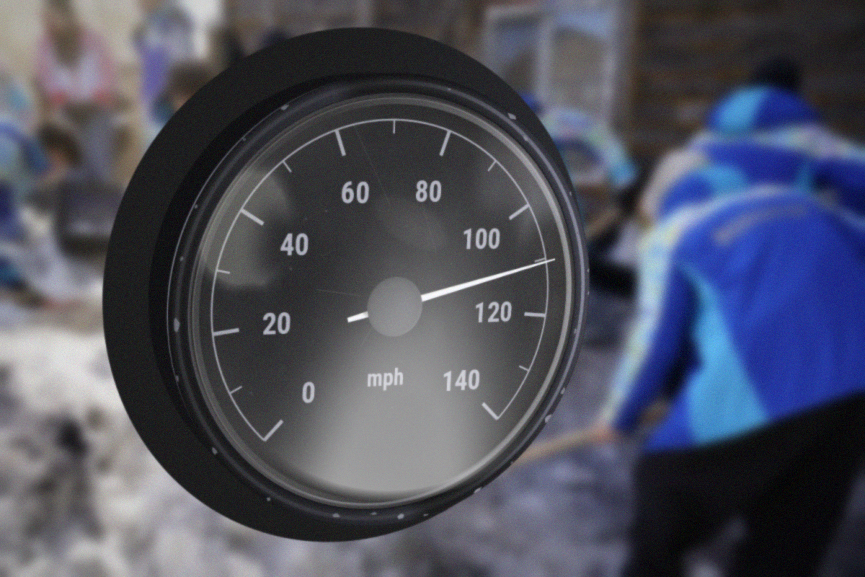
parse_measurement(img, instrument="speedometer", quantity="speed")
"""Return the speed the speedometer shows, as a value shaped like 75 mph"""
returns 110 mph
